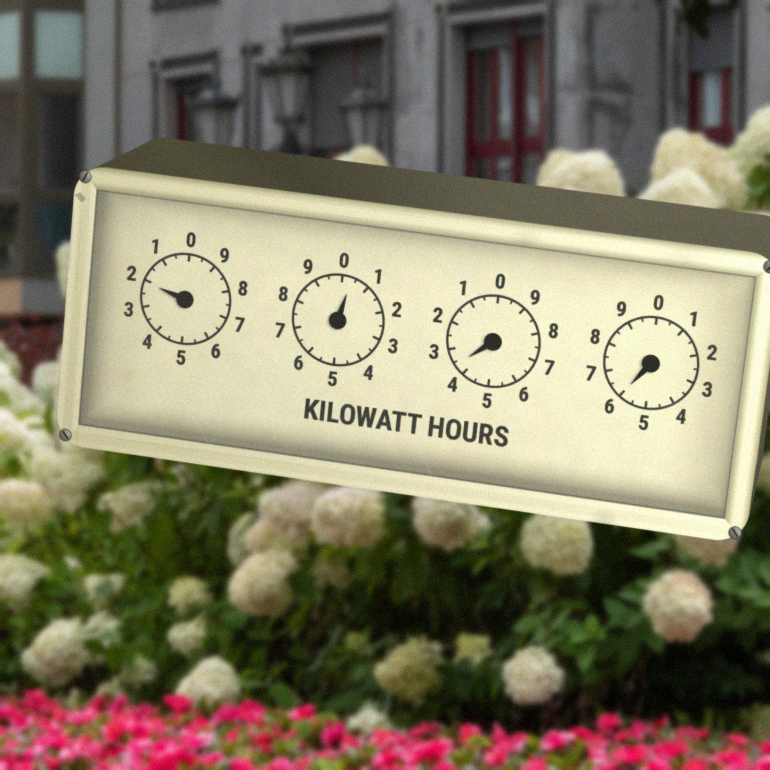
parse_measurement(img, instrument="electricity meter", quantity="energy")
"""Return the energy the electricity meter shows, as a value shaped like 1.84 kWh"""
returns 2036 kWh
